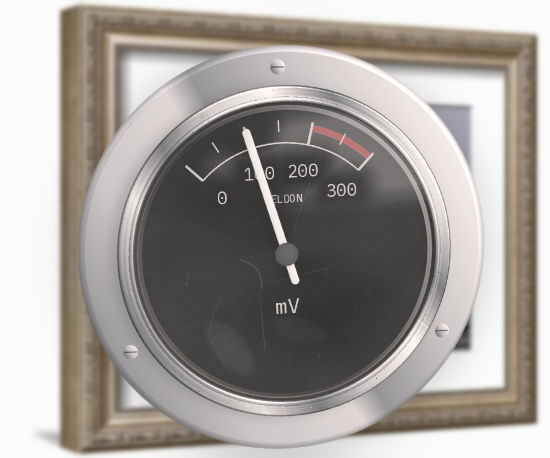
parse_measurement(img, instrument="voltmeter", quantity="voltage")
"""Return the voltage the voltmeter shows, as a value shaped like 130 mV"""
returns 100 mV
